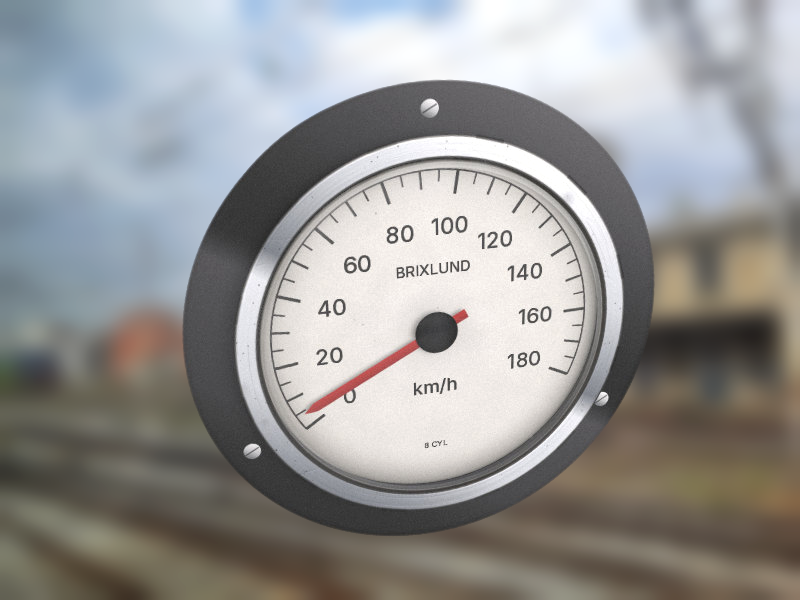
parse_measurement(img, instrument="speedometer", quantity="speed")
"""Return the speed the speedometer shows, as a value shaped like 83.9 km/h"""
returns 5 km/h
